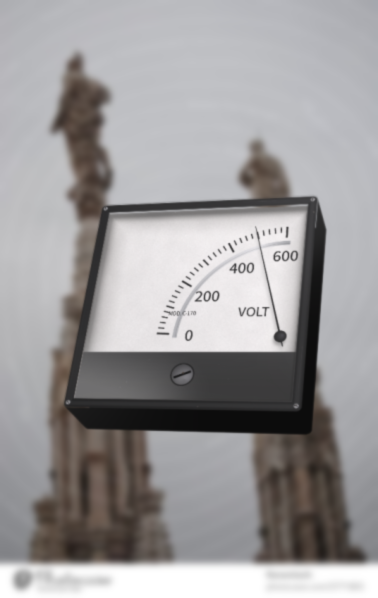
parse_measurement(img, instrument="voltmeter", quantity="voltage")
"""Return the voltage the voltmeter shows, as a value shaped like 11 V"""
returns 500 V
